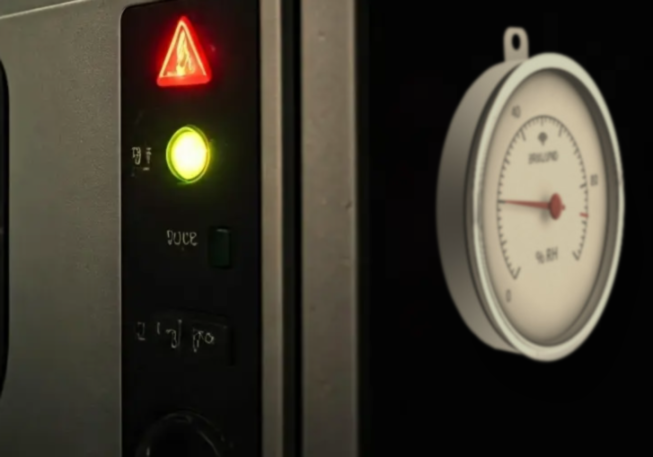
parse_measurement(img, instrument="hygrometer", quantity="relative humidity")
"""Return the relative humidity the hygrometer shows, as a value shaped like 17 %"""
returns 20 %
